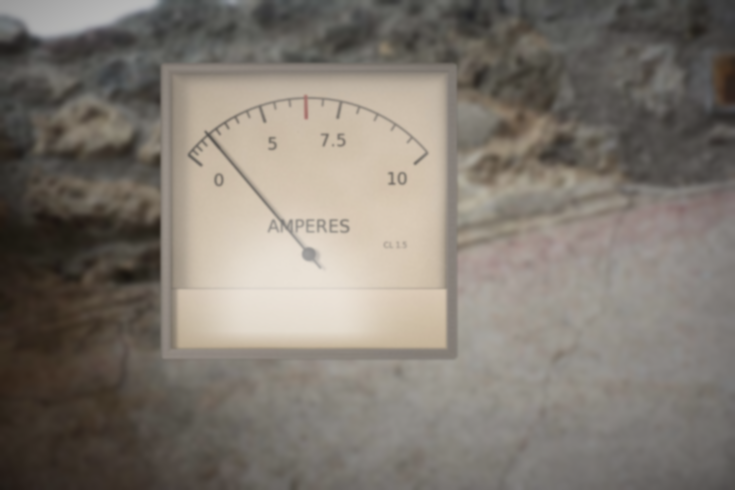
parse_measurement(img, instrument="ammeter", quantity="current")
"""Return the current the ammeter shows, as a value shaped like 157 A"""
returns 2.5 A
